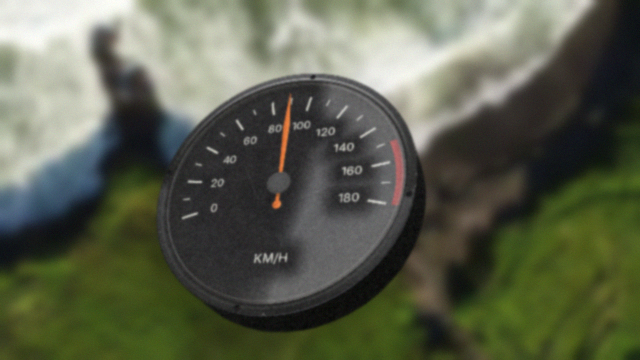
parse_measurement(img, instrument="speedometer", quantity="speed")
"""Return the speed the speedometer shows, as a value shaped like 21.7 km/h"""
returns 90 km/h
